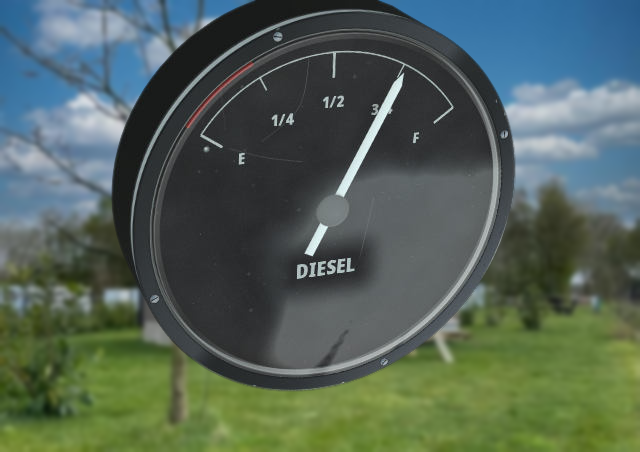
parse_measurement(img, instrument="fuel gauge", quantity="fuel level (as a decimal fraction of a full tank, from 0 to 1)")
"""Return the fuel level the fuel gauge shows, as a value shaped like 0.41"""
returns 0.75
